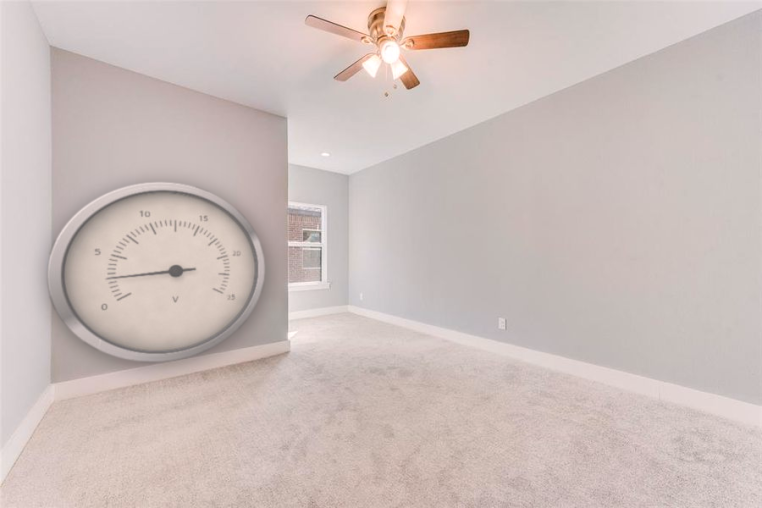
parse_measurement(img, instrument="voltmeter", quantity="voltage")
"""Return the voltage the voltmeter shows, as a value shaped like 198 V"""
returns 2.5 V
